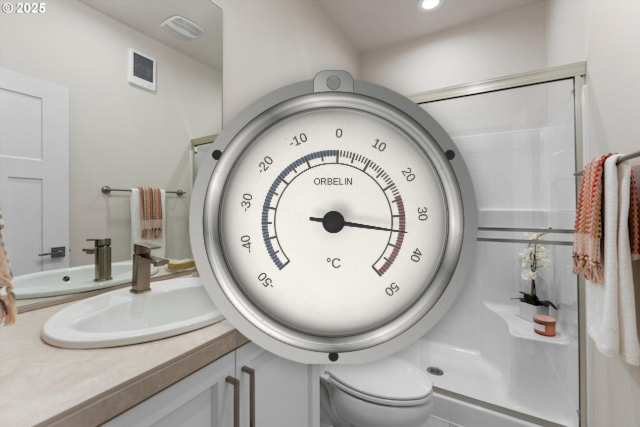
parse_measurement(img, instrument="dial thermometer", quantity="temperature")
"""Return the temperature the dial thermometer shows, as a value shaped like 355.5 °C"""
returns 35 °C
